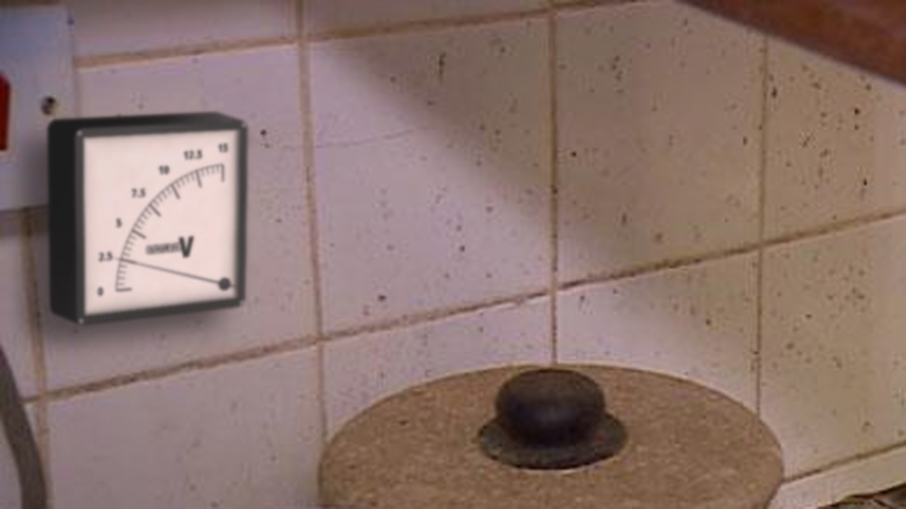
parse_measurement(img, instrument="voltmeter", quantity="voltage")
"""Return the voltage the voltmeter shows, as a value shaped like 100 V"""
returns 2.5 V
